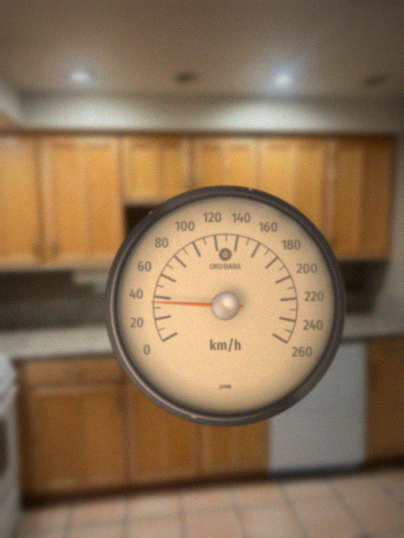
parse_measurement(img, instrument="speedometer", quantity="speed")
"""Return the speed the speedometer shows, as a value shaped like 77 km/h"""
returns 35 km/h
